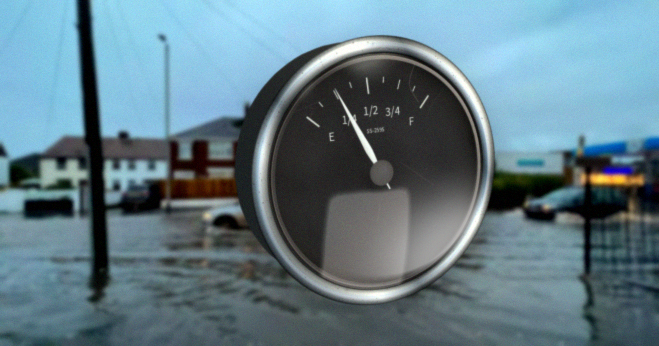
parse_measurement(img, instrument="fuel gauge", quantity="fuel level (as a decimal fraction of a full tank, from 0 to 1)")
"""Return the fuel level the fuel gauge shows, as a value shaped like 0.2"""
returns 0.25
